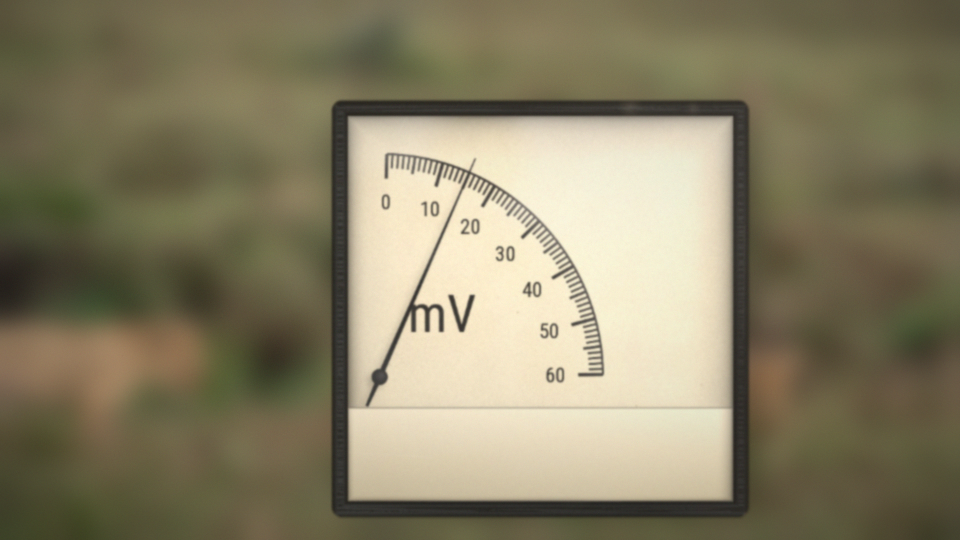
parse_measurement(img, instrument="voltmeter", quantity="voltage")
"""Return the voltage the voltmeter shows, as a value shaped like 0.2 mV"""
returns 15 mV
